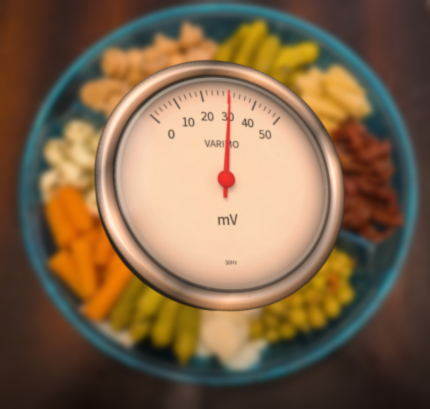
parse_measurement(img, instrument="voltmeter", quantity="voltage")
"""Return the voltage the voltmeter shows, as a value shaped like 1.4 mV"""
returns 30 mV
